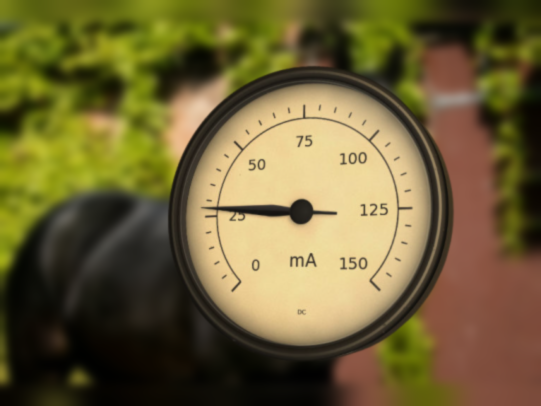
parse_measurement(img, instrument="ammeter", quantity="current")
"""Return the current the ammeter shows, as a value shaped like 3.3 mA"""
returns 27.5 mA
